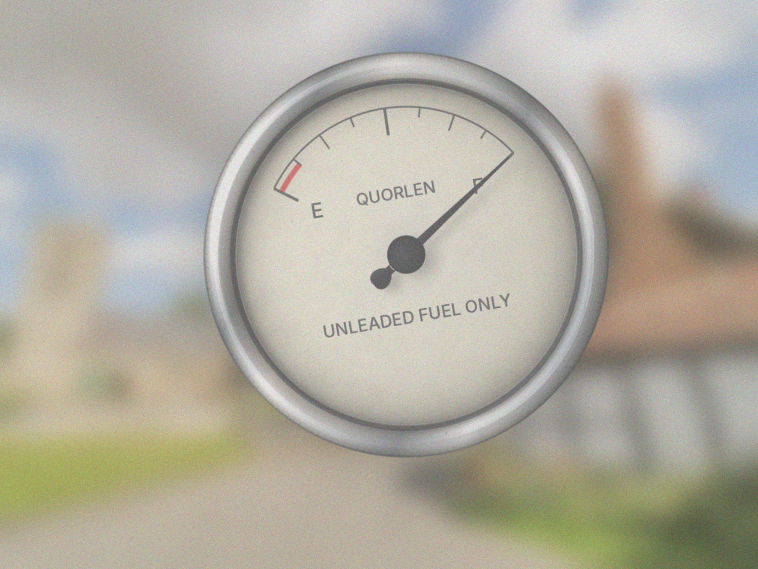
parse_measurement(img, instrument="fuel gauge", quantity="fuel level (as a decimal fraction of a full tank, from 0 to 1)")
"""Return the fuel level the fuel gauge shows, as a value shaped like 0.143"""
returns 1
